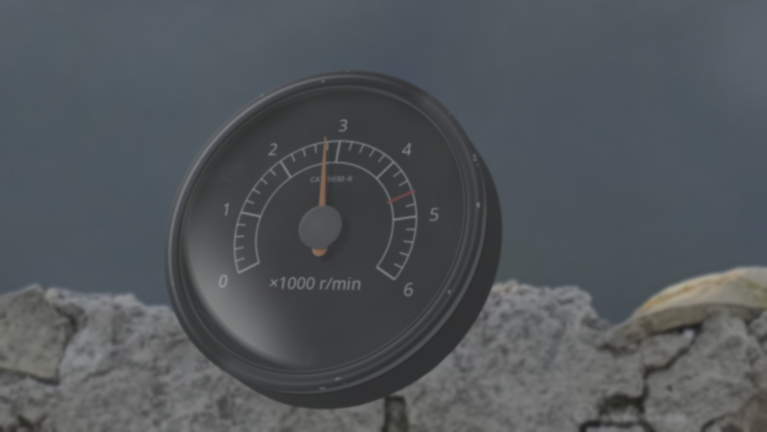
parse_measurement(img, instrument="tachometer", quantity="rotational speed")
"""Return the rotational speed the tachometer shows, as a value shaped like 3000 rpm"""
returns 2800 rpm
